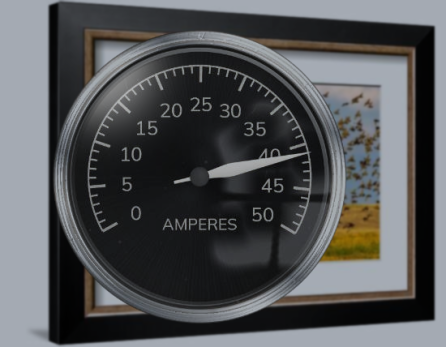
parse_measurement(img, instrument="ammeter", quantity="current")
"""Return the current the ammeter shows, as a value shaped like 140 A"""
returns 41 A
